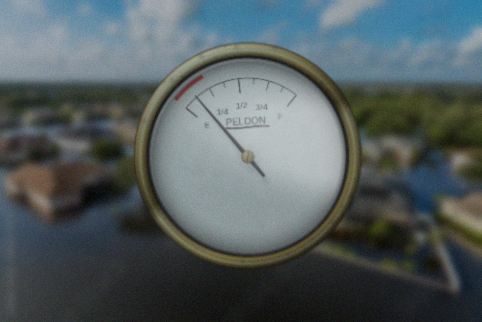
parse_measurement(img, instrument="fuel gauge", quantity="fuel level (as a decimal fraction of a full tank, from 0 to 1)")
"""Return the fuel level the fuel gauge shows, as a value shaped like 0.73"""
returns 0.125
